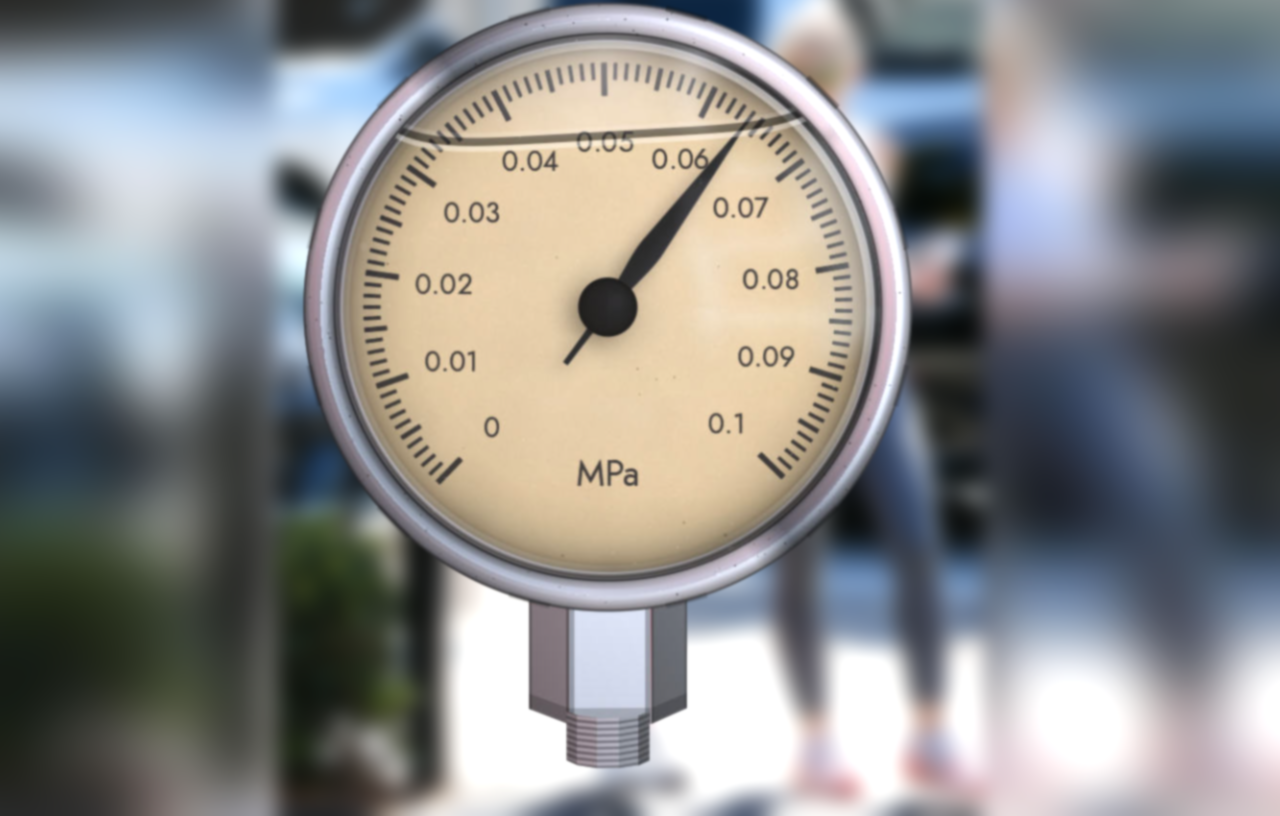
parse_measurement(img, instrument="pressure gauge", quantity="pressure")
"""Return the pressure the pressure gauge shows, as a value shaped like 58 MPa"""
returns 0.064 MPa
